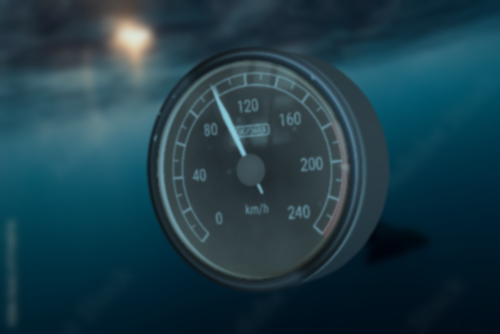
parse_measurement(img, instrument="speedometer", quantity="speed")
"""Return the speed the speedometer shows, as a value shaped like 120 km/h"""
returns 100 km/h
